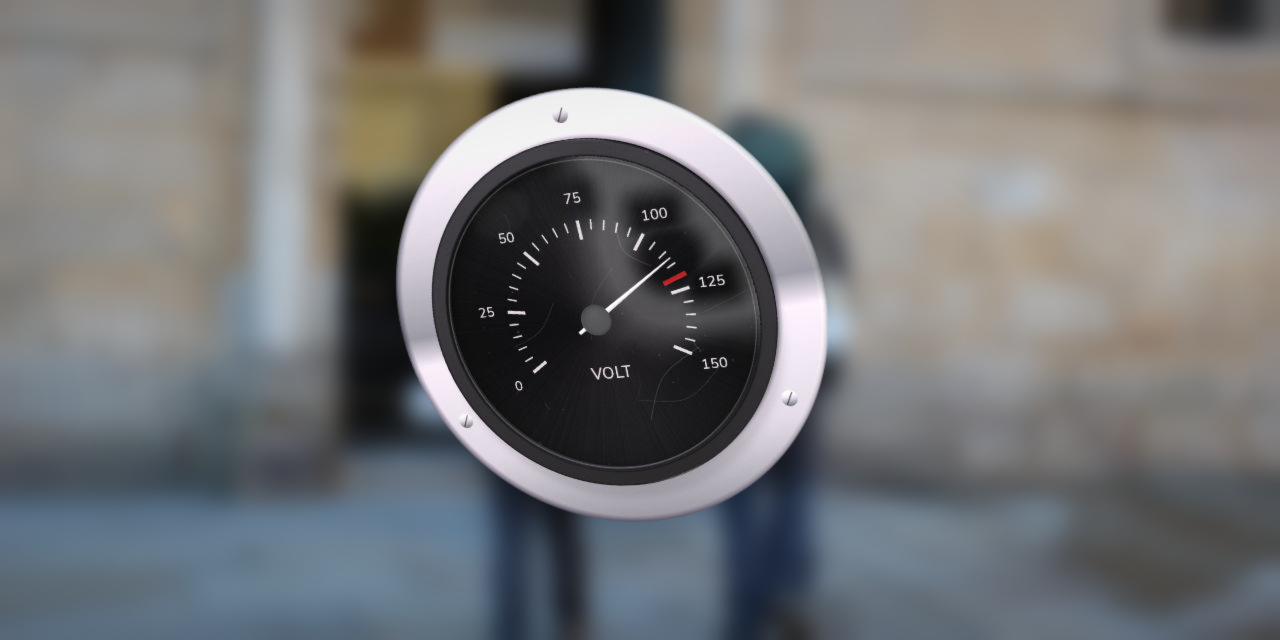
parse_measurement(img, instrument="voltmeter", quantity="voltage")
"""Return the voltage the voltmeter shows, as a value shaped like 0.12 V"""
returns 112.5 V
